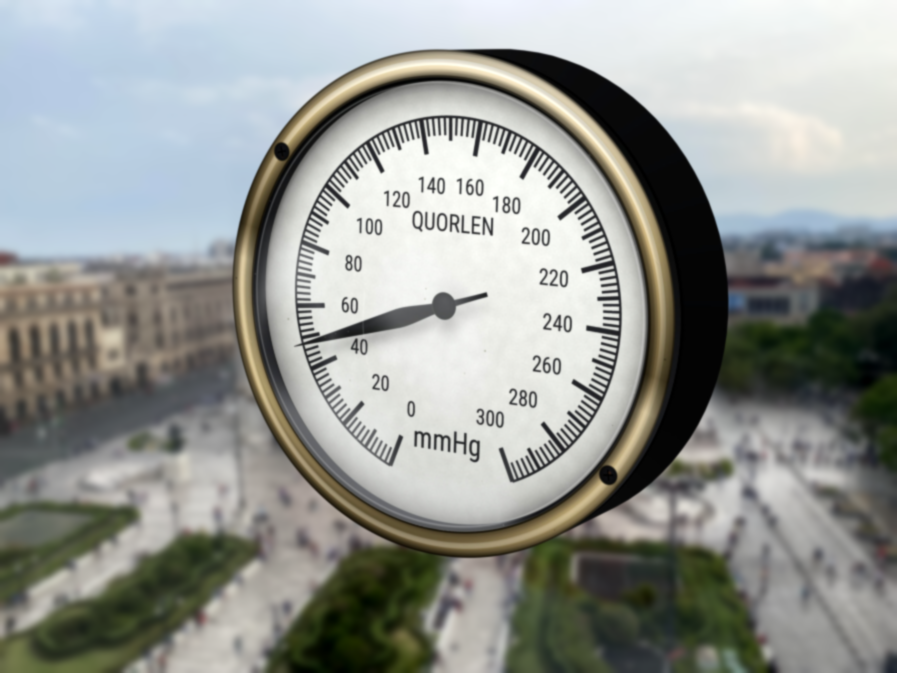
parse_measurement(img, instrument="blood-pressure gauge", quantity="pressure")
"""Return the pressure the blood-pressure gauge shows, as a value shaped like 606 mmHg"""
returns 48 mmHg
